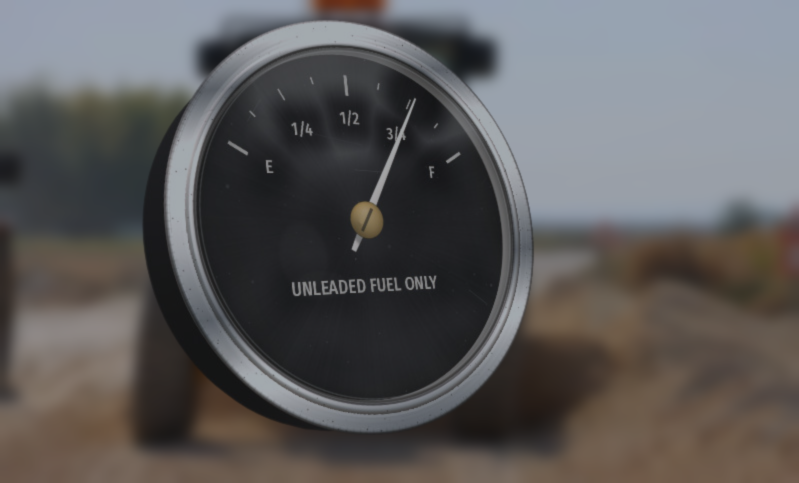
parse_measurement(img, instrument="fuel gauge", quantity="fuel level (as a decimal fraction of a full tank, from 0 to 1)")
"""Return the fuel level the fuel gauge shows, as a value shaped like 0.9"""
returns 0.75
